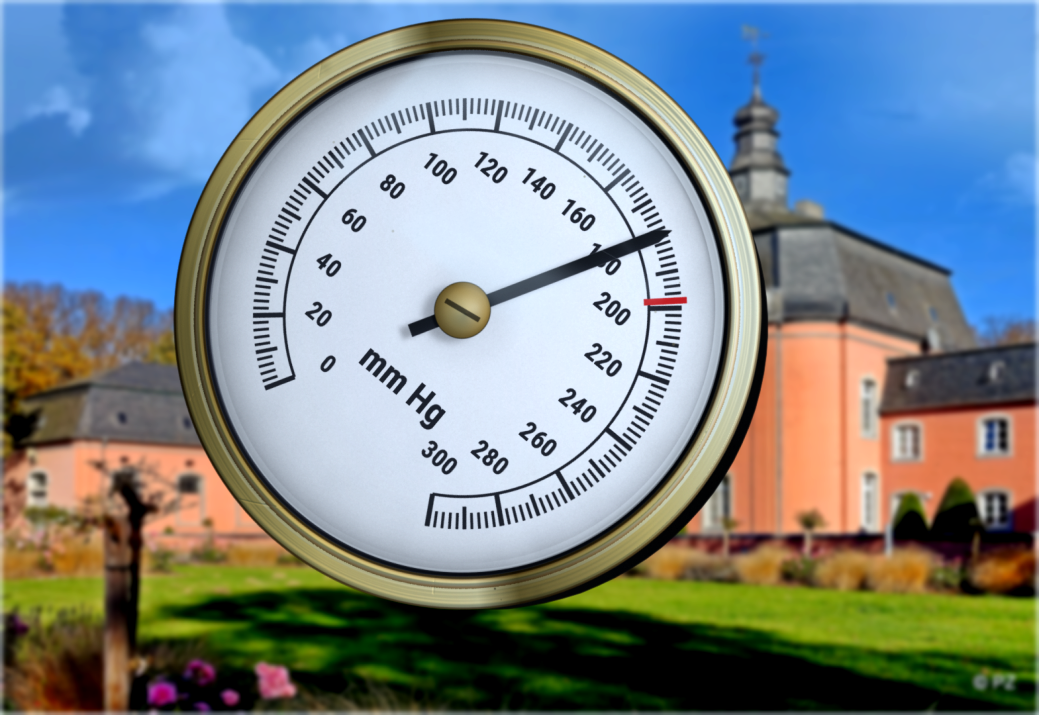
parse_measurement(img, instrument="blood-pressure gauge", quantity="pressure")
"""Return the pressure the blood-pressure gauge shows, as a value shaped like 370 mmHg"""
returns 180 mmHg
